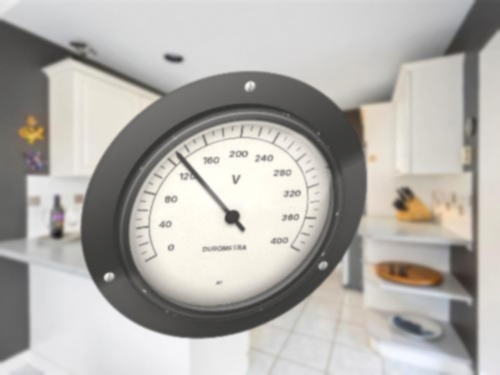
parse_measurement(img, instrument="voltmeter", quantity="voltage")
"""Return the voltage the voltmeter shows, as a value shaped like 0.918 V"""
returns 130 V
